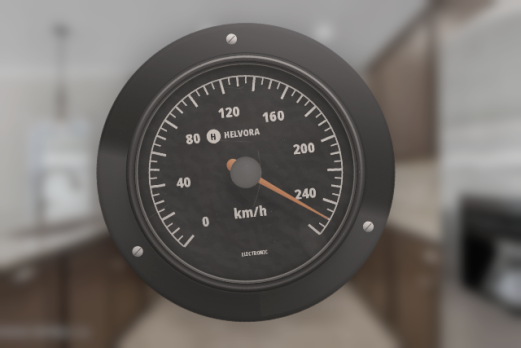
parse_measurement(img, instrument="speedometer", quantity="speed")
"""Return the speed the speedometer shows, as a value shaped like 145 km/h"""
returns 250 km/h
